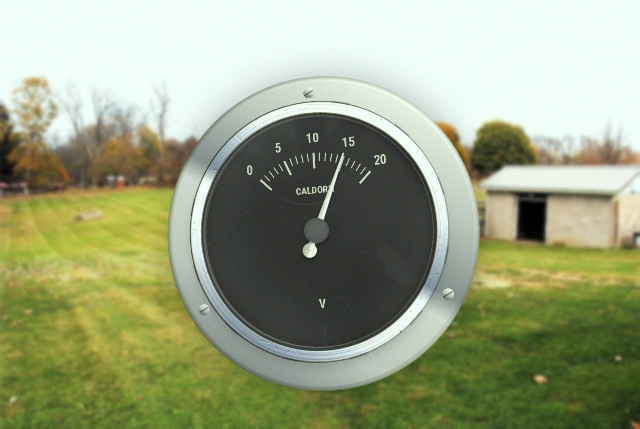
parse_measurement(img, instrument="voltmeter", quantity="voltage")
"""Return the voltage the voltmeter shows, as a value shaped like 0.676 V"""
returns 15 V
